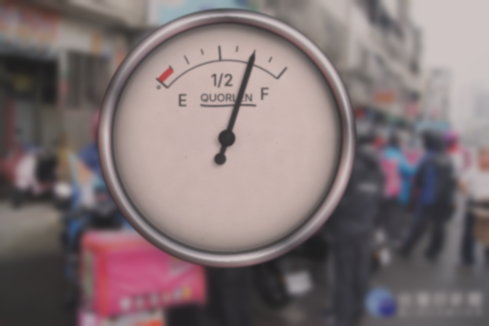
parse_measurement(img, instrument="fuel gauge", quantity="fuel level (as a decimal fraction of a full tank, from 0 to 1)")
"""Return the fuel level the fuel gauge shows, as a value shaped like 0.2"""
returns 0.75
